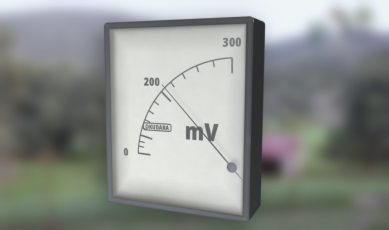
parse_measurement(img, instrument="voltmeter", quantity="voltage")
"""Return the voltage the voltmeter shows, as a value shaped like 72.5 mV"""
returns 210 mV
